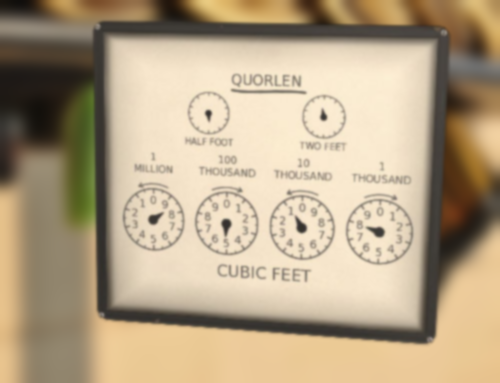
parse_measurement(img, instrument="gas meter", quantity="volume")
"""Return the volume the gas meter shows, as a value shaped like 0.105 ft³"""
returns 850800 ft³
